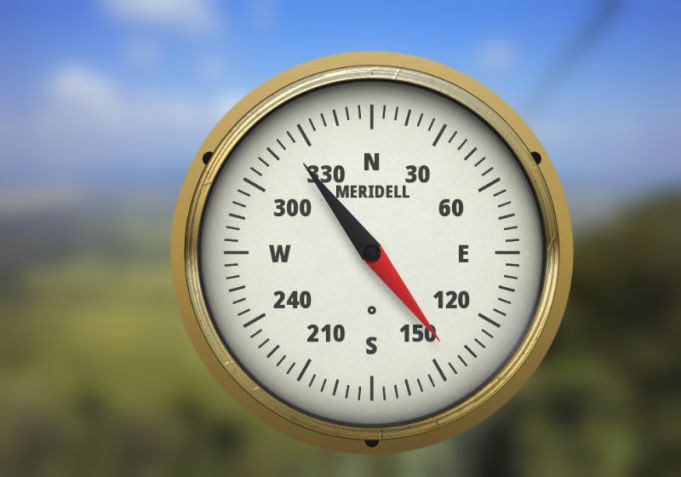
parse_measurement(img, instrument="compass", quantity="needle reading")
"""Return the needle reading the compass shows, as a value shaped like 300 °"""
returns 142.5 °
